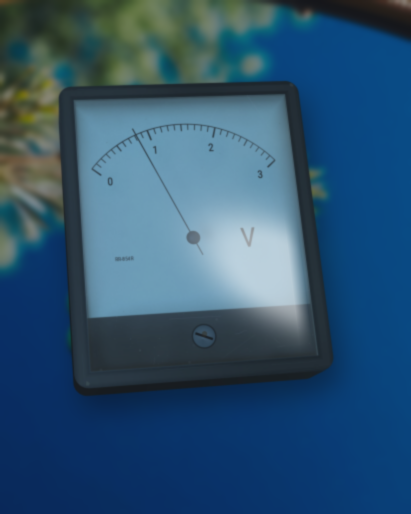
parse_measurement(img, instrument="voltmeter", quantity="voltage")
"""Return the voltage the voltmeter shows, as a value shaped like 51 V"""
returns 0.8 V
